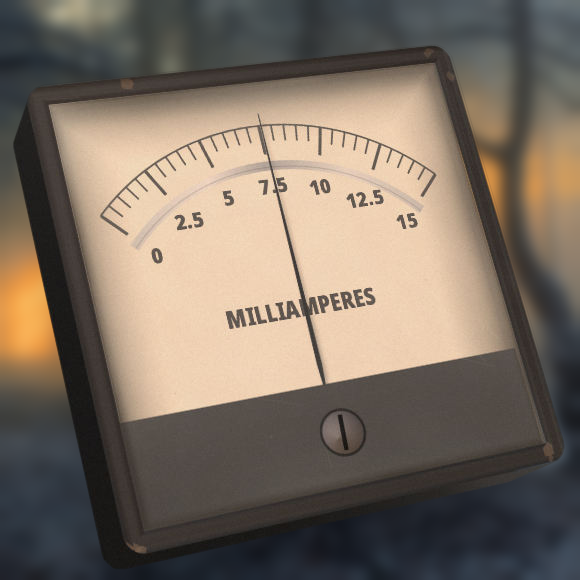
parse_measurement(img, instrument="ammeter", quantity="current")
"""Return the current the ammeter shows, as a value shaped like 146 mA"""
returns 7.5 mA
